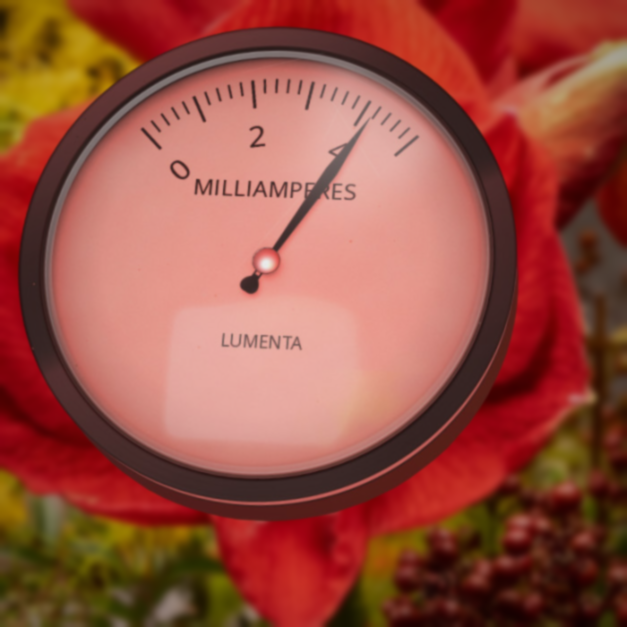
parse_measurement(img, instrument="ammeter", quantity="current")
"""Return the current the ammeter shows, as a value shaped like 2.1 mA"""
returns 4.2 mA
